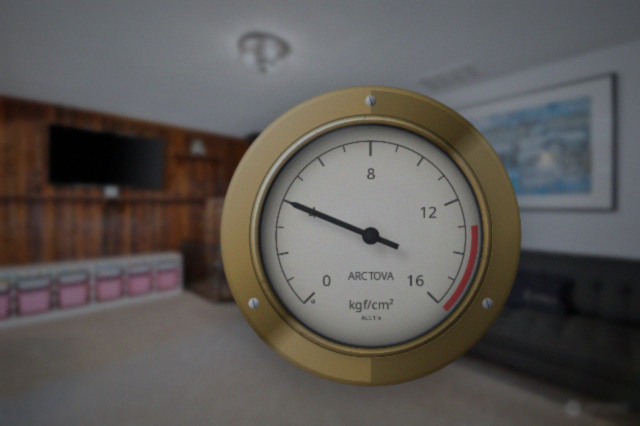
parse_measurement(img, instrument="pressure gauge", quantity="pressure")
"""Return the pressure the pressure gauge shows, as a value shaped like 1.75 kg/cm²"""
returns 4 kg/cm²
